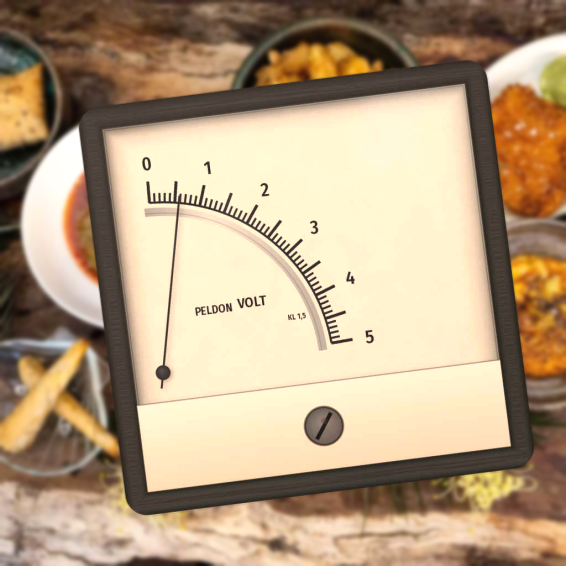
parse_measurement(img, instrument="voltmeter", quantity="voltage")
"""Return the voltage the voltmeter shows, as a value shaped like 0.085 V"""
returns 0.6 V
